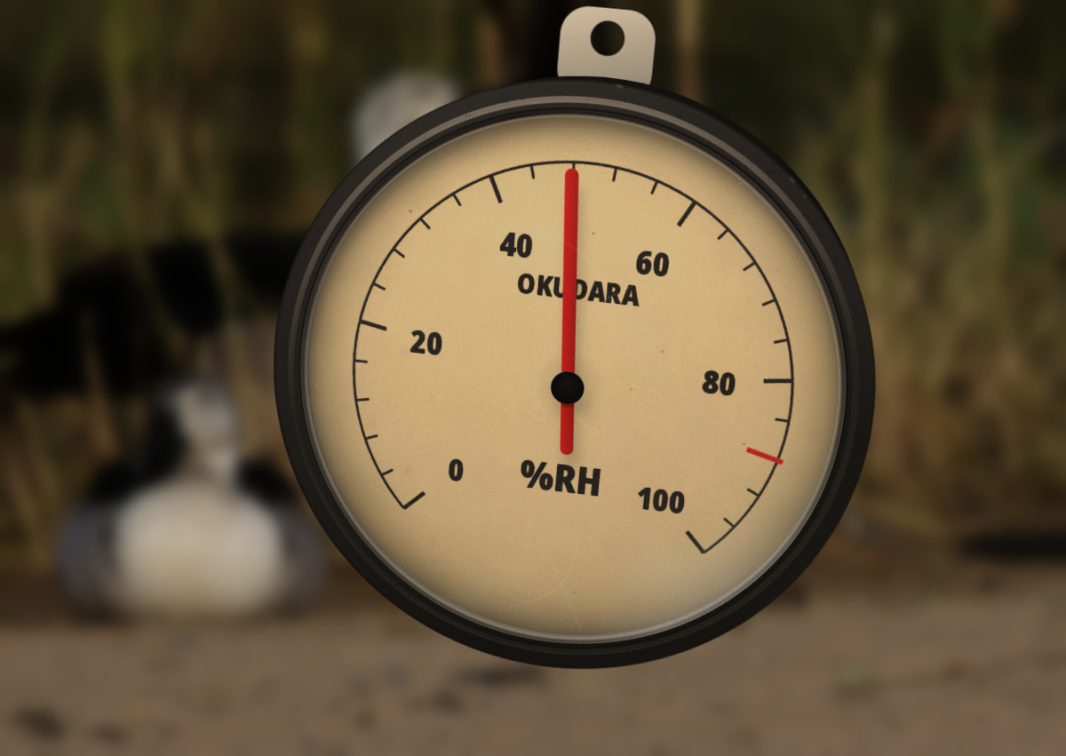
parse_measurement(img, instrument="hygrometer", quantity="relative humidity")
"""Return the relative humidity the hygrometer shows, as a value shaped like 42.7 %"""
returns 48 %
